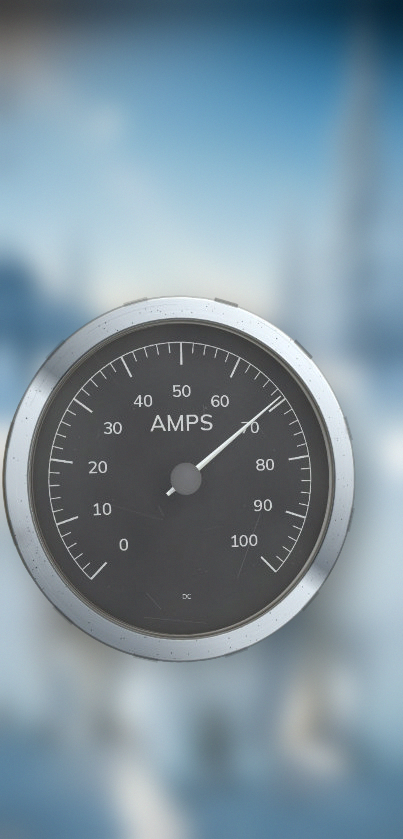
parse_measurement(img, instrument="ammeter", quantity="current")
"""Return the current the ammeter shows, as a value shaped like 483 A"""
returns 69 A
